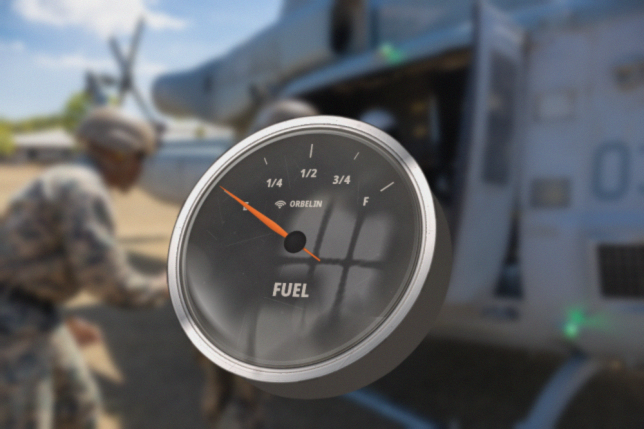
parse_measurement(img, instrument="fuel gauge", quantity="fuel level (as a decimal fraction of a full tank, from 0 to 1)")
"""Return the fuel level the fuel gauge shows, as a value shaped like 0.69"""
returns 0
